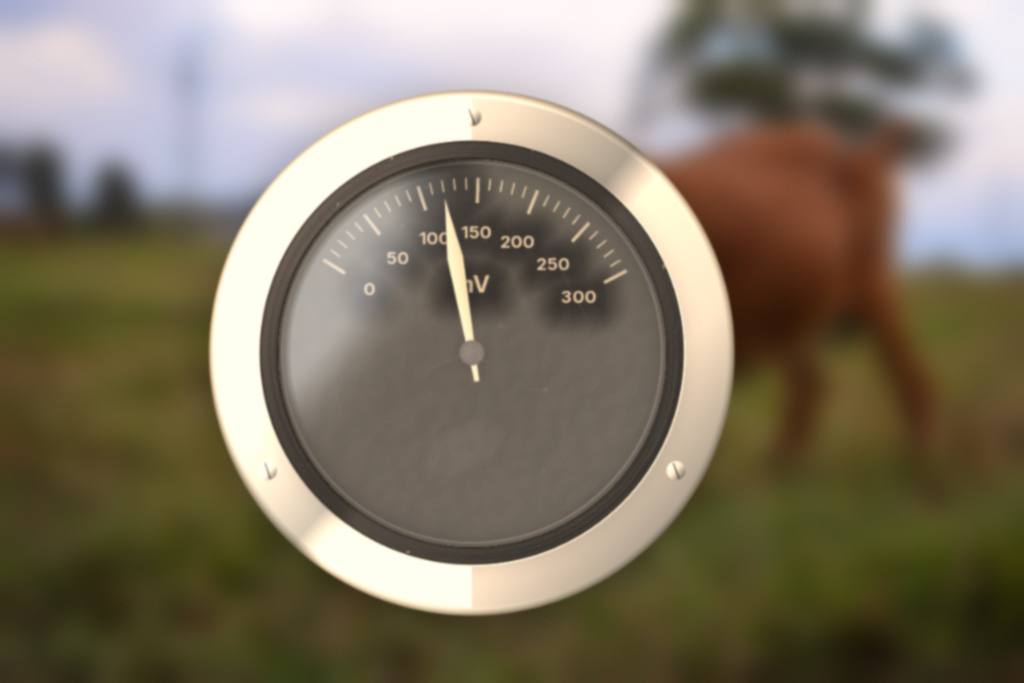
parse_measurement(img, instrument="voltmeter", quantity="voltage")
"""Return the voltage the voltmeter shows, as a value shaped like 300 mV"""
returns 120 mV
